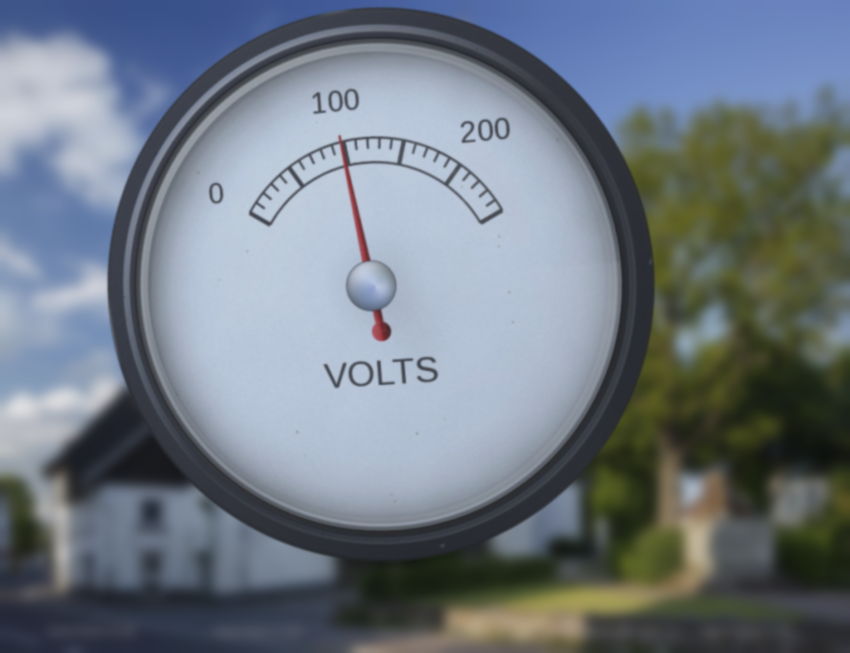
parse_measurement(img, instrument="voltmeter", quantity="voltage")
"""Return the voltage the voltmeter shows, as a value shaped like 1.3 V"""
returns 100 V
